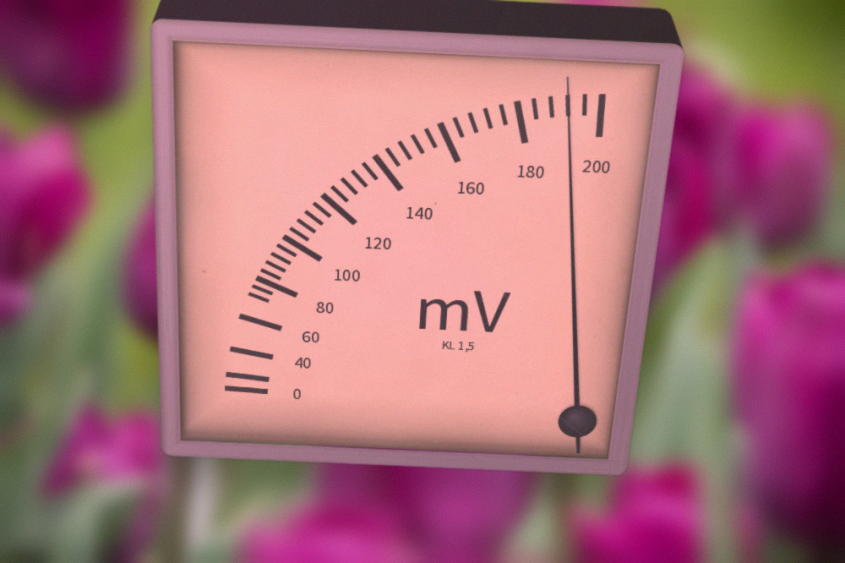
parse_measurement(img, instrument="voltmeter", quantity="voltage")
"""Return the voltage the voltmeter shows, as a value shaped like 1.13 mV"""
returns 192 mV
